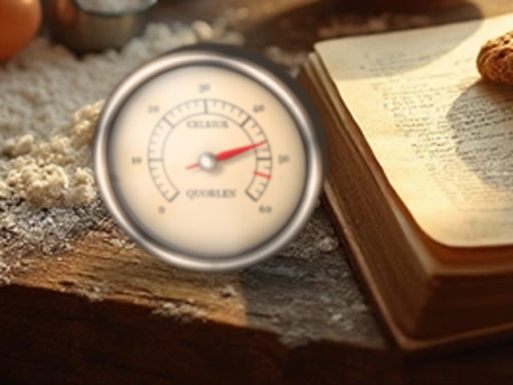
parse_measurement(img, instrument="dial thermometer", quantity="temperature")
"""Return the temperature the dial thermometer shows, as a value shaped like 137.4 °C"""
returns 46 °C
